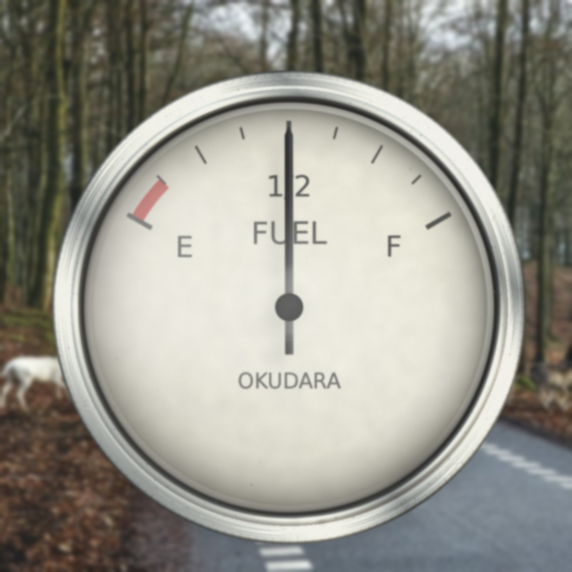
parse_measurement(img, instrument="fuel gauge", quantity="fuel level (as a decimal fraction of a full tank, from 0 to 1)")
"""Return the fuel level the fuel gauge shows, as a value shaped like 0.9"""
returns 0.5
